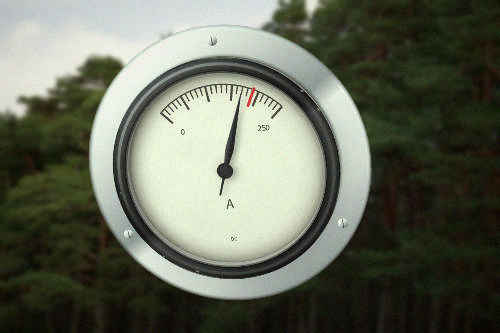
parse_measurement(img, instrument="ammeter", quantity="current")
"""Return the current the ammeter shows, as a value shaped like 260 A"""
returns 170 A
